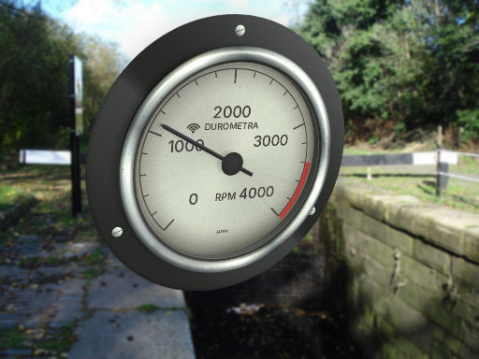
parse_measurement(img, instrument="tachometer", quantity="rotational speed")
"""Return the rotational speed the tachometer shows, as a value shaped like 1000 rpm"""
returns 1100 rpm
